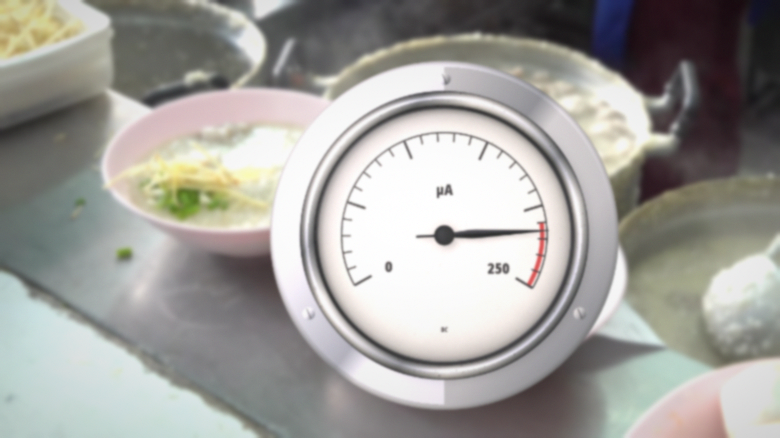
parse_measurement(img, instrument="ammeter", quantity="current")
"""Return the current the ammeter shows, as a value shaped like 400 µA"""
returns 215 µA
